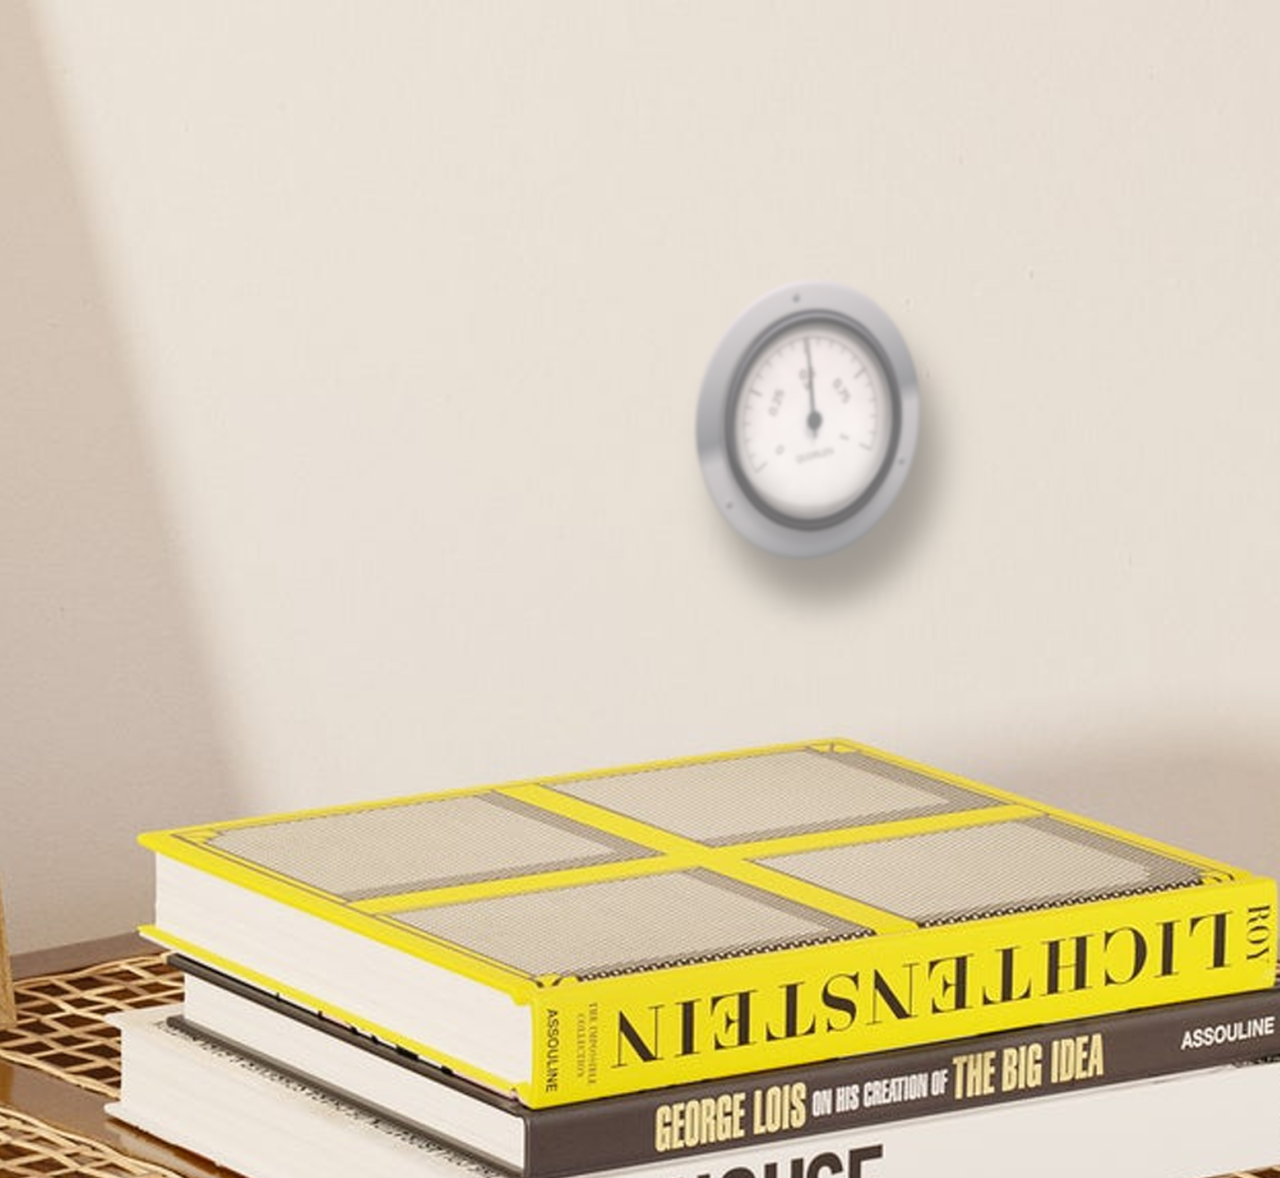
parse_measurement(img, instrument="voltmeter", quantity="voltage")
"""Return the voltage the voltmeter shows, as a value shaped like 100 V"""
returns 0.5 V
